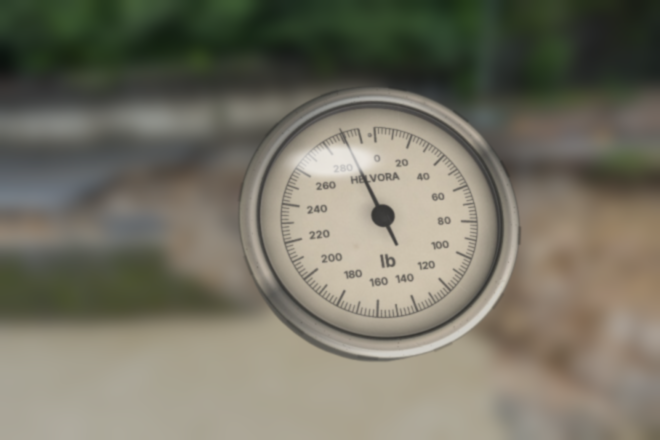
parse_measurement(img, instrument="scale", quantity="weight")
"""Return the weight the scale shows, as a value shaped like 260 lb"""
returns 290 lb
